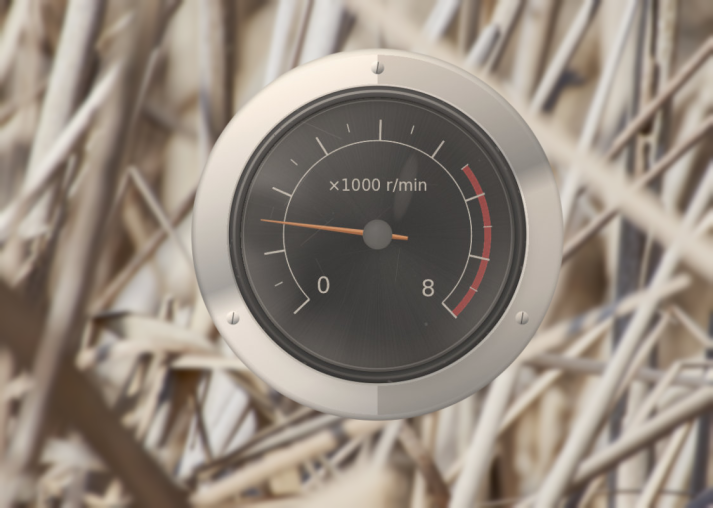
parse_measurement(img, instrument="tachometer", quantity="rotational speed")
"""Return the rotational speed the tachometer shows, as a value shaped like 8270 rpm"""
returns 1500 rpm
